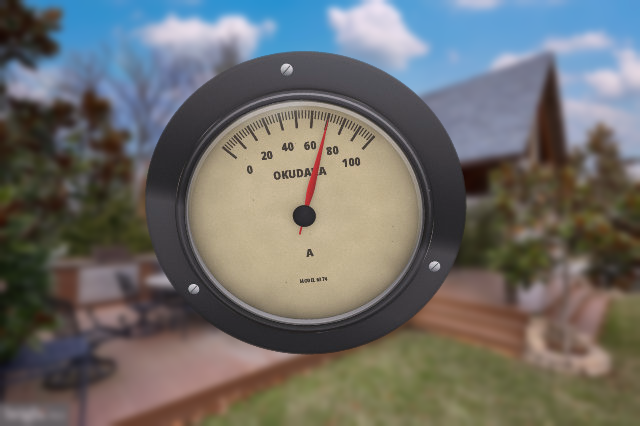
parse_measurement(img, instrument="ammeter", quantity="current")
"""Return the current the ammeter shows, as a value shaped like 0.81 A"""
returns 70 A
